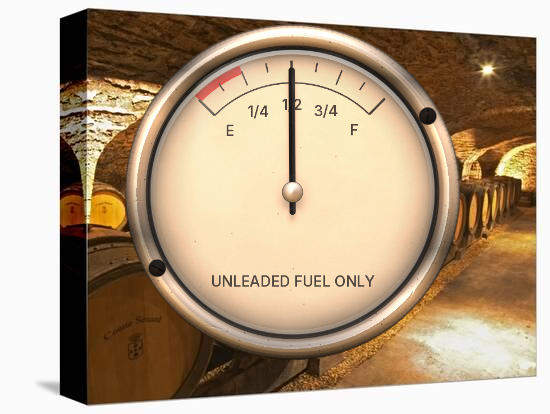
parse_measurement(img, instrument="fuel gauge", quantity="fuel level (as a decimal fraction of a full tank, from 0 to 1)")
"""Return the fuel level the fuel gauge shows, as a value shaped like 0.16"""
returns 0.5
